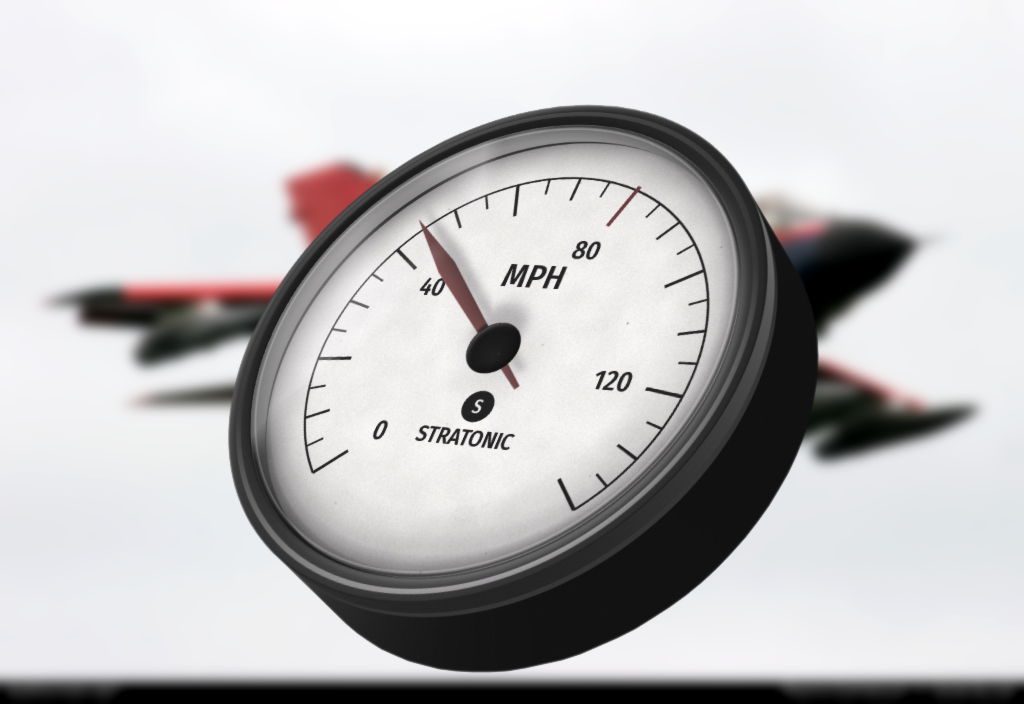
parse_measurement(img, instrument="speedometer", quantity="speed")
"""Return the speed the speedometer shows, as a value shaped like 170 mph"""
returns 45 mph
